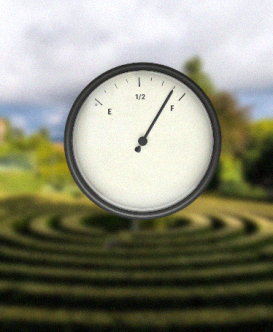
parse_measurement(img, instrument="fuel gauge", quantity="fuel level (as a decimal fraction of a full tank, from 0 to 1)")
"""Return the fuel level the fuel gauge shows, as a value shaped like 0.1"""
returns 0.875
